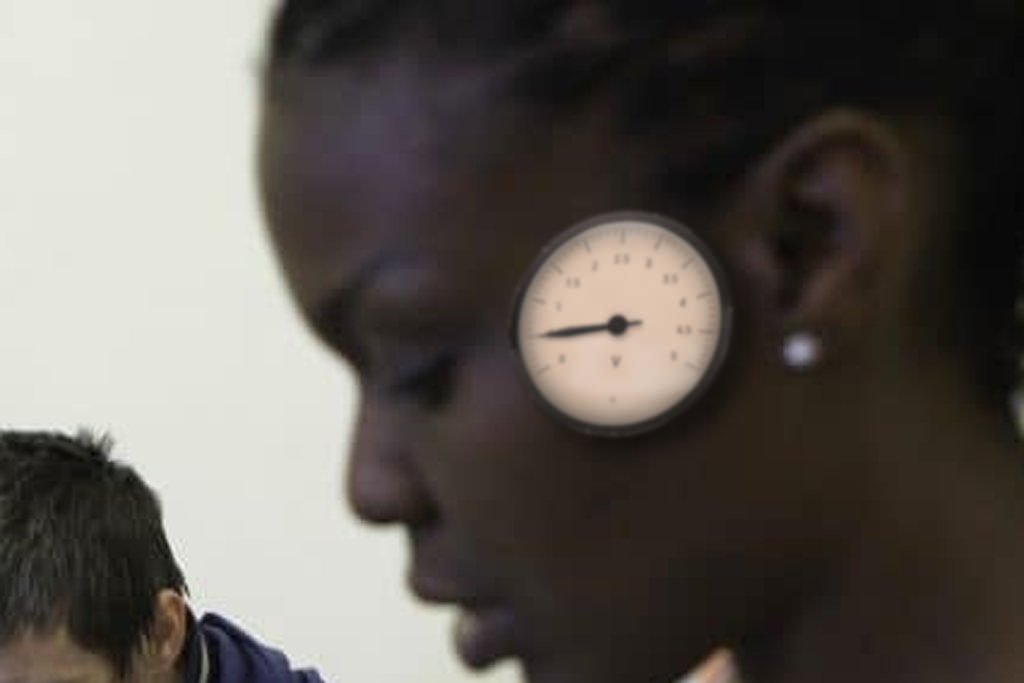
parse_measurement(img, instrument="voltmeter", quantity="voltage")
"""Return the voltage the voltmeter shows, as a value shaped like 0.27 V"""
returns 0.5 V
